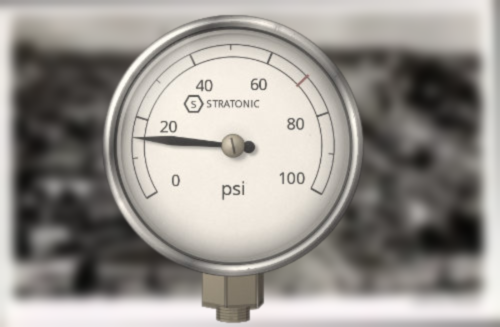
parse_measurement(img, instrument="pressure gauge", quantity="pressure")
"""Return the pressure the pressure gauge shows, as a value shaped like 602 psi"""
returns 15 psi
